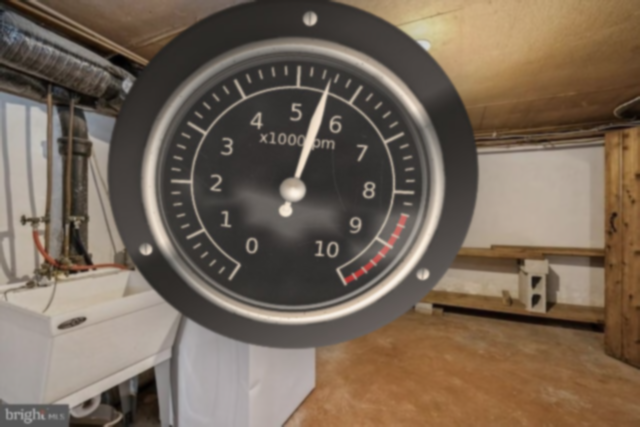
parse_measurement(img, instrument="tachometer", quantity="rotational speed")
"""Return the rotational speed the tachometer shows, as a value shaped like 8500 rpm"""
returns 5500 rpm
